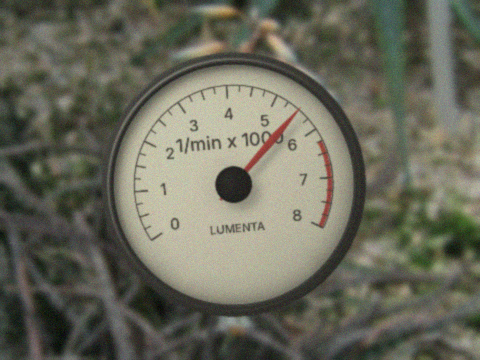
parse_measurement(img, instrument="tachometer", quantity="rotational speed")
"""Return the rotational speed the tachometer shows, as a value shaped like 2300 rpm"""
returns 5500 rpm
